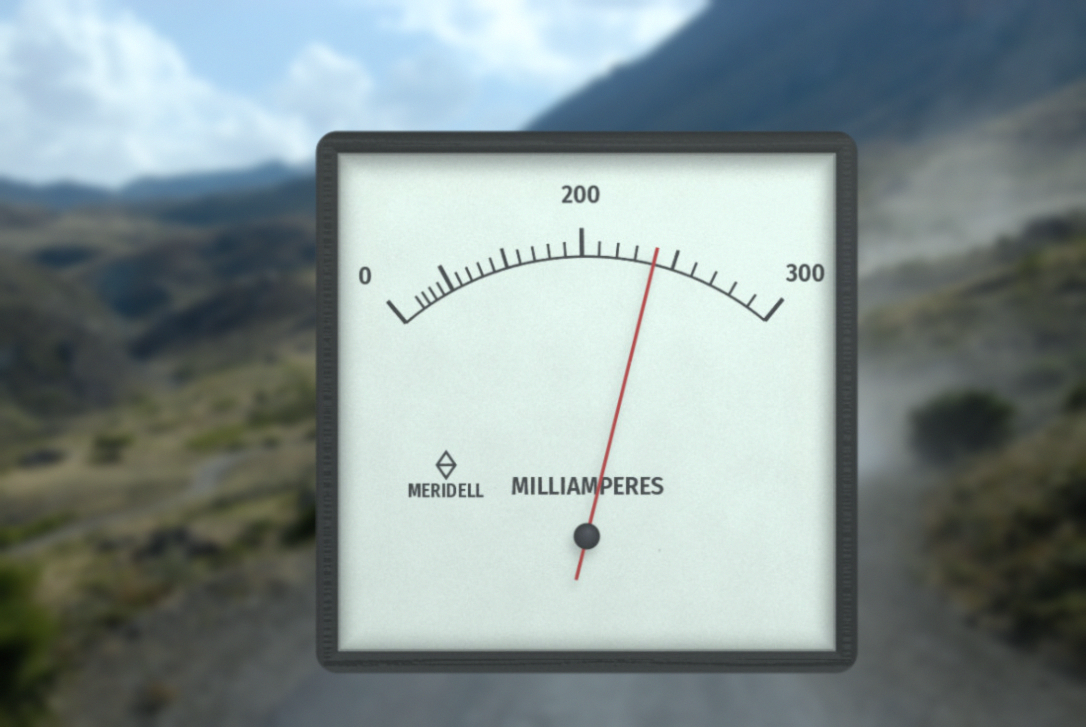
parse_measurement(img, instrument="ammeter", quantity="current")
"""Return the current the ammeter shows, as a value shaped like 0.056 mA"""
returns 240 mA
